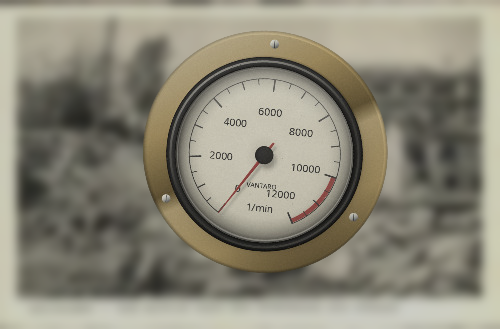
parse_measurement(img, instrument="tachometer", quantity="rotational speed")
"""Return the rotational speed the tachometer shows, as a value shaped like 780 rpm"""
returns 0 rpm
